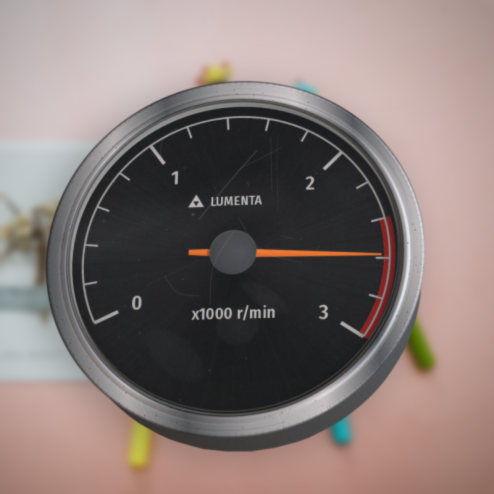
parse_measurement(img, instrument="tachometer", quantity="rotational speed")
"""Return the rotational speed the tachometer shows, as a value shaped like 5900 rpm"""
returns 2600 rpm
